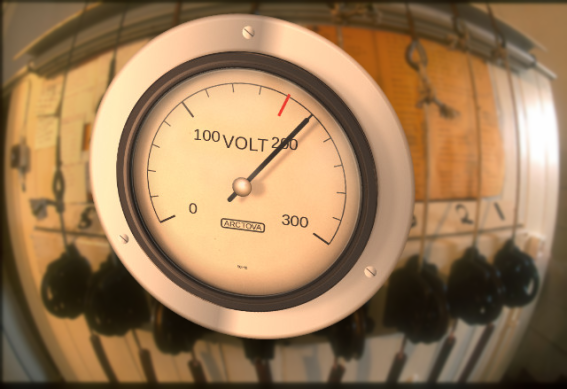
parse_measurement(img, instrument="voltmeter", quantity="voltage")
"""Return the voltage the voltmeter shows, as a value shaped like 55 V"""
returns 200 V
